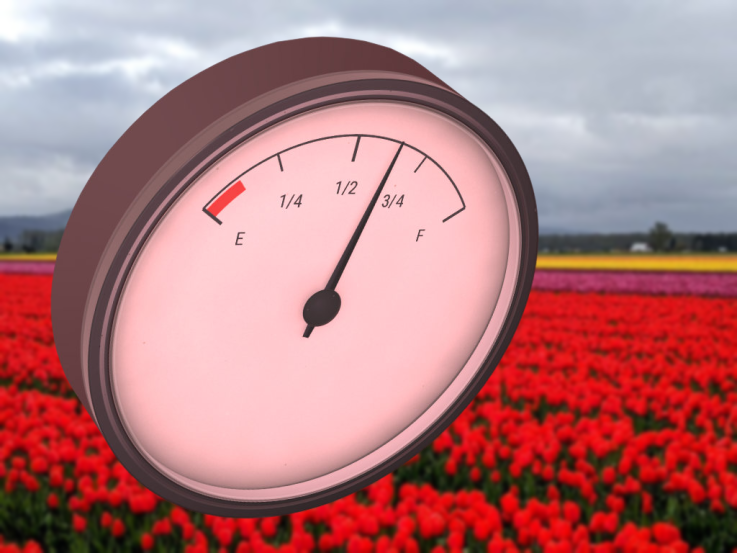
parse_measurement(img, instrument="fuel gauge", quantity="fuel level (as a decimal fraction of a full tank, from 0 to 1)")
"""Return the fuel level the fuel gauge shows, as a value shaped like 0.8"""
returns 0.625
